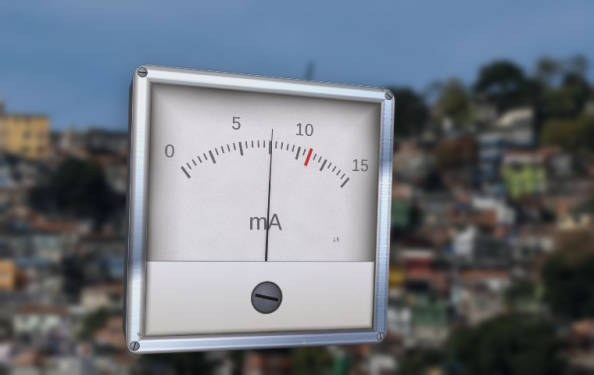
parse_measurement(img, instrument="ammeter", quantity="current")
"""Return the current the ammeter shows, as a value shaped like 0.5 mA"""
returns 7.5 mA
